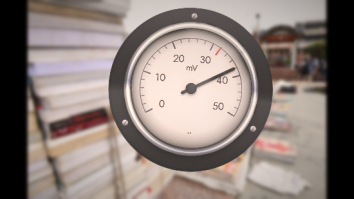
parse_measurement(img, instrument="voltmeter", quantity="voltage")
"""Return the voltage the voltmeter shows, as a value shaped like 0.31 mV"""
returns 38 mV
